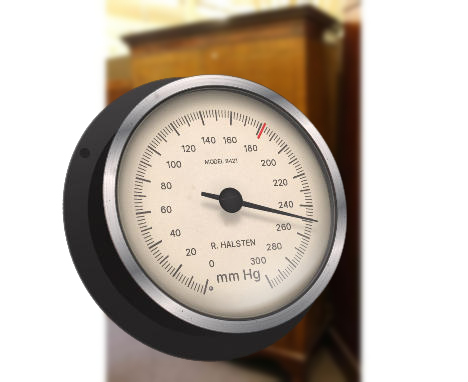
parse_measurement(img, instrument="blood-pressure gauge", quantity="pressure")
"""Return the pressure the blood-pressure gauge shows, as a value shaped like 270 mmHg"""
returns 250 mmHg
